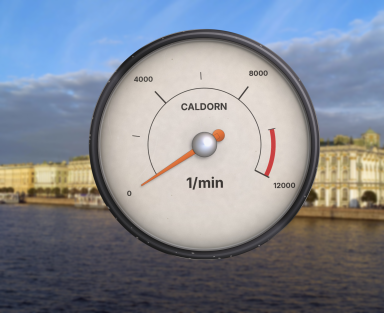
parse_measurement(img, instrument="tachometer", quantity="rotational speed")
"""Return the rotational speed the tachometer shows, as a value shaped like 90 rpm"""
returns 0 rpm
